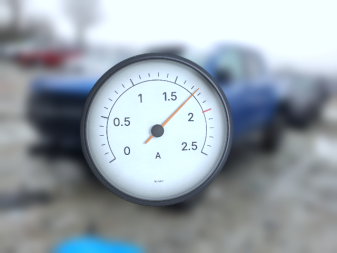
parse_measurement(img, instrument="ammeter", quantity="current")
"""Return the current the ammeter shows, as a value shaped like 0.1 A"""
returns 1.75 A
